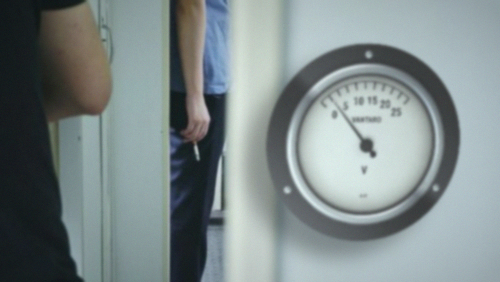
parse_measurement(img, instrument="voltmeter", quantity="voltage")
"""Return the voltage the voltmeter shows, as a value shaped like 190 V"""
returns 2.5 V
